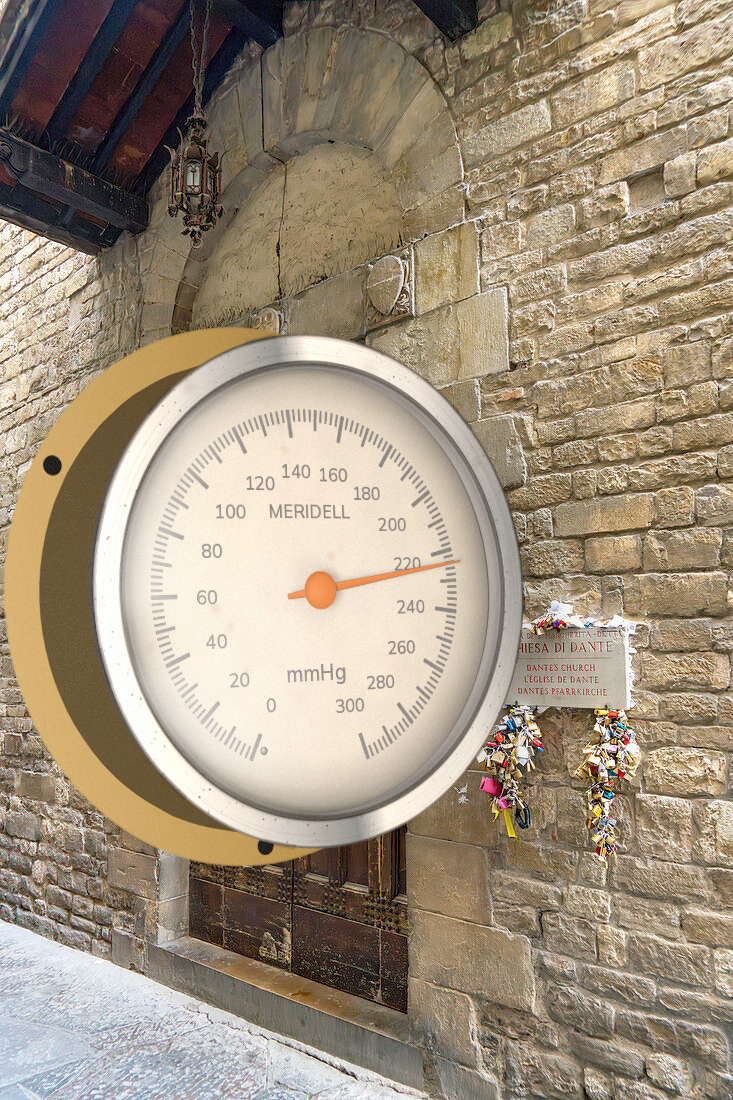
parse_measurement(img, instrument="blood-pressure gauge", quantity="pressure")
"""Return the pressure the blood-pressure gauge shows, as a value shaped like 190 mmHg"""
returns 224 mmHg
